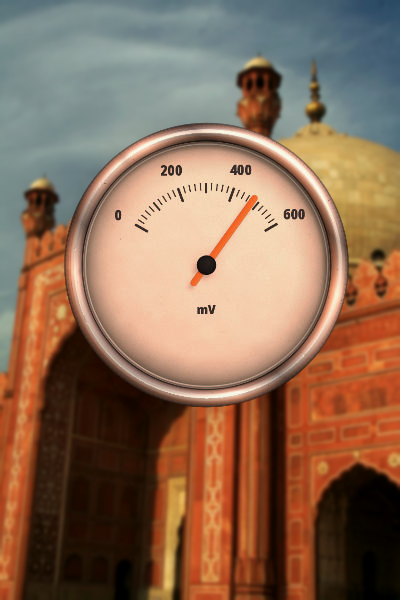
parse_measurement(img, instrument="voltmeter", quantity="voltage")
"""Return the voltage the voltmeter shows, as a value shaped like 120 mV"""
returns 480 mV
